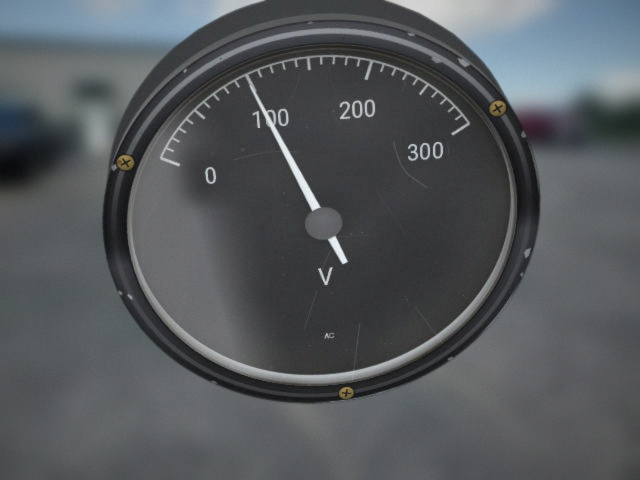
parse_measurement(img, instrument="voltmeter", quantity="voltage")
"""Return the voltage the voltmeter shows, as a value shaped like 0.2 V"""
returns 100 V
